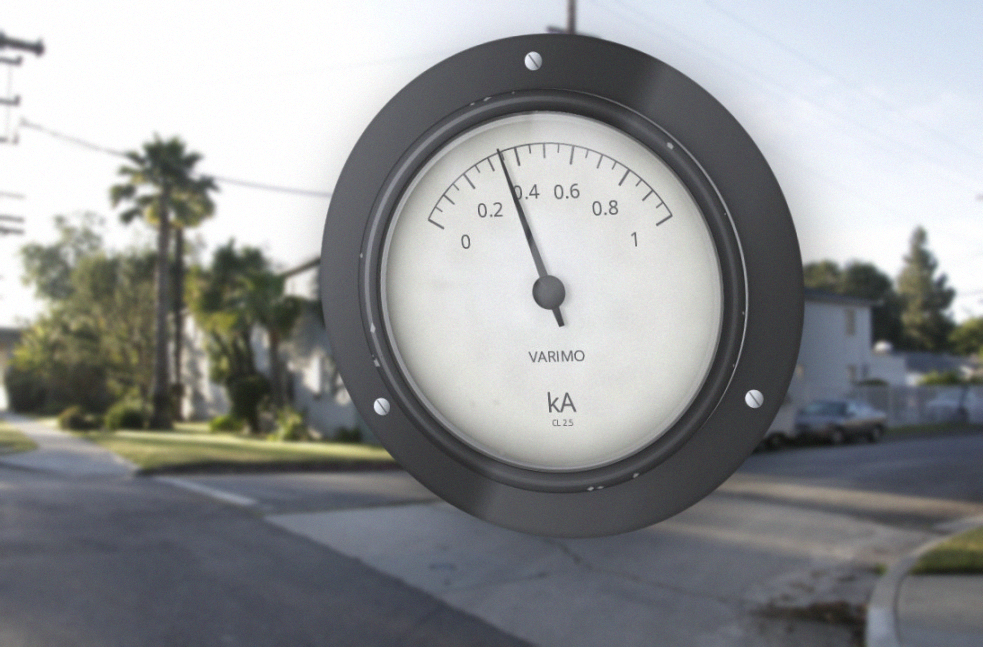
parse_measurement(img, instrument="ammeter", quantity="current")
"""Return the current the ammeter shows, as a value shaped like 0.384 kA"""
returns 0.35 kA
